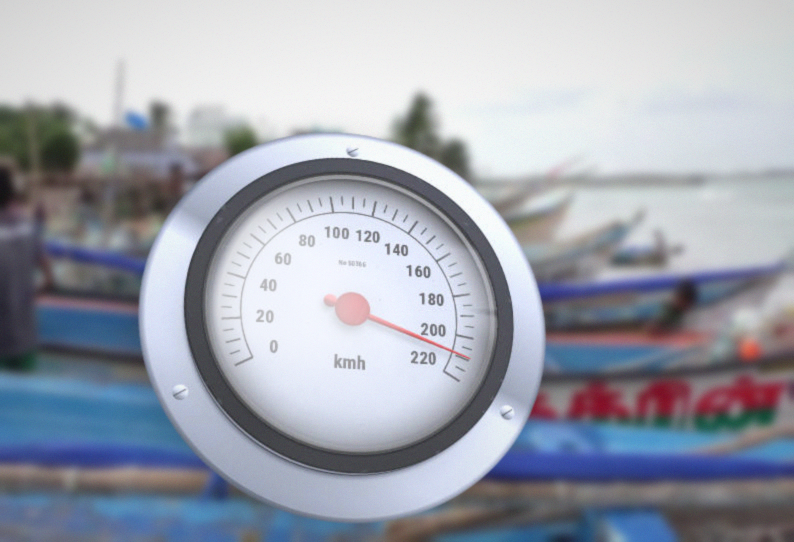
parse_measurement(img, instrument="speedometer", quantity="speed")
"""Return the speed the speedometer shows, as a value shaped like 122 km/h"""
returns 210 km/h
